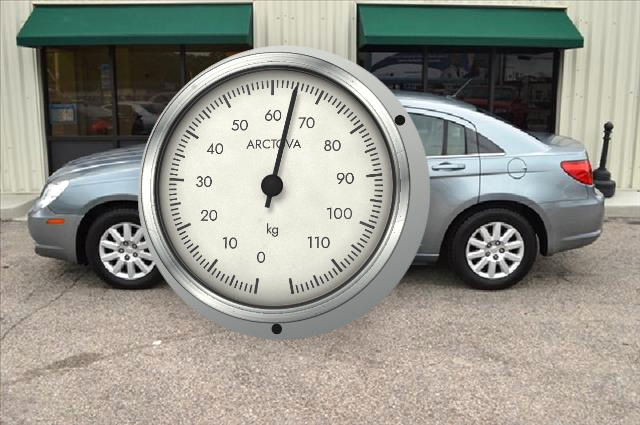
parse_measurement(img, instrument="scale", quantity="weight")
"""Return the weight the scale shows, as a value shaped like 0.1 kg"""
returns 65 kg
